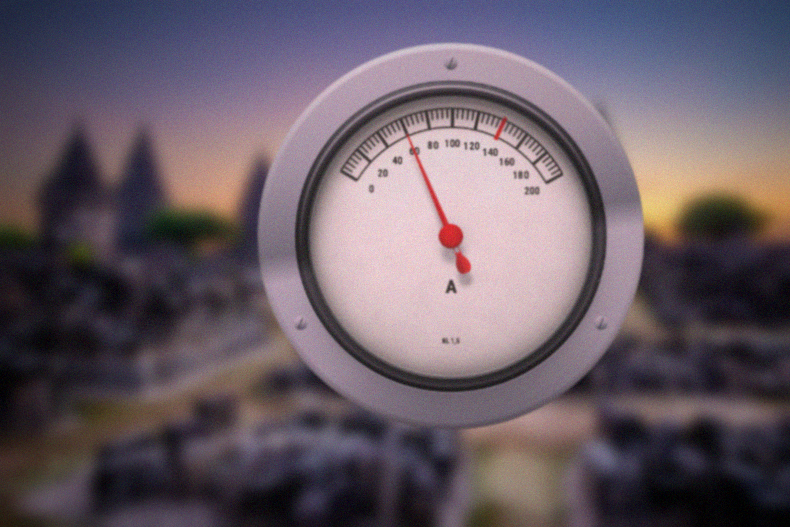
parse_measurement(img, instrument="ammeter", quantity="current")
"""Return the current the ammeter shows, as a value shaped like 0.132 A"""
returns 60 A
